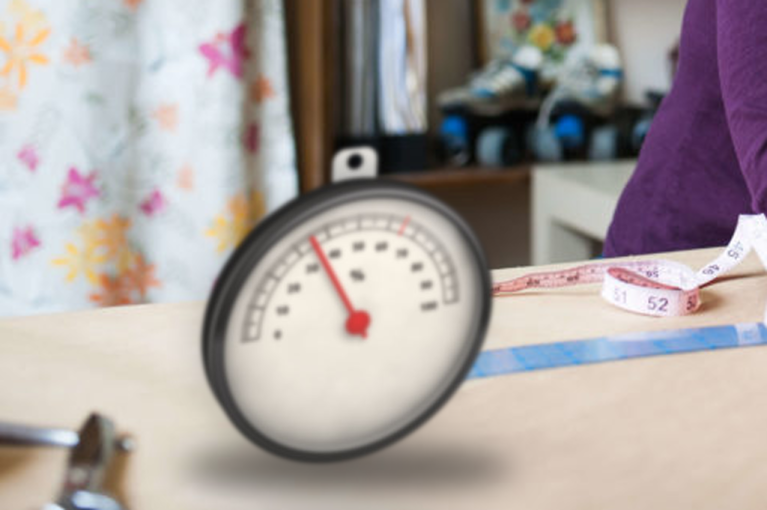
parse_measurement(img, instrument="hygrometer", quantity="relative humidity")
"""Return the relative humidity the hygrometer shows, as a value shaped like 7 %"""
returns 35 %
